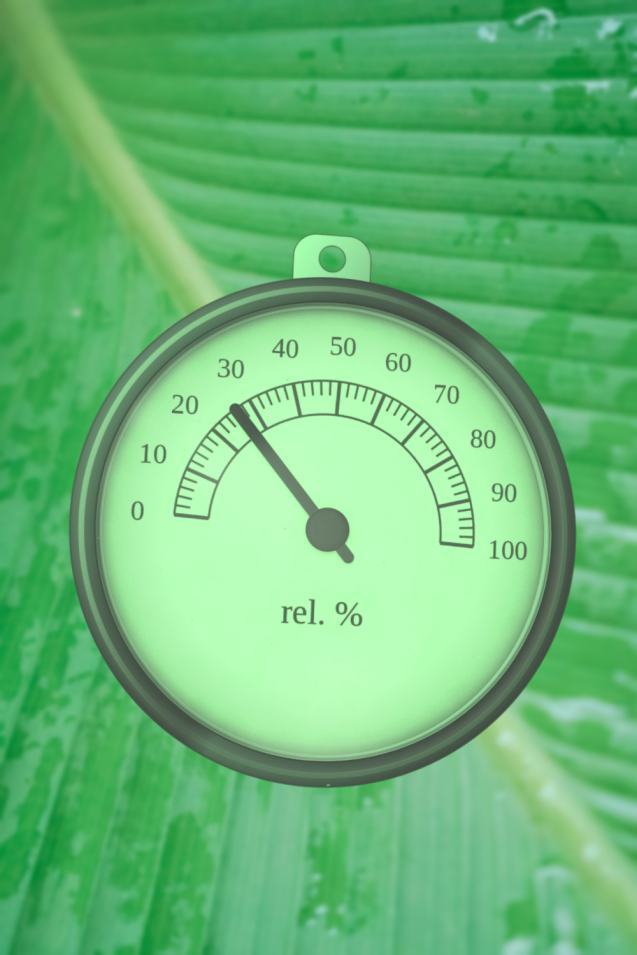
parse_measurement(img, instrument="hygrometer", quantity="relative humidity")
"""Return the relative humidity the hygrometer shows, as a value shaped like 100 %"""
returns 26 %
